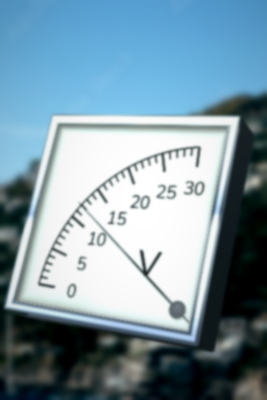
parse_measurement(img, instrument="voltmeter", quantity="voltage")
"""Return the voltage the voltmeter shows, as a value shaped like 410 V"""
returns 12 V
